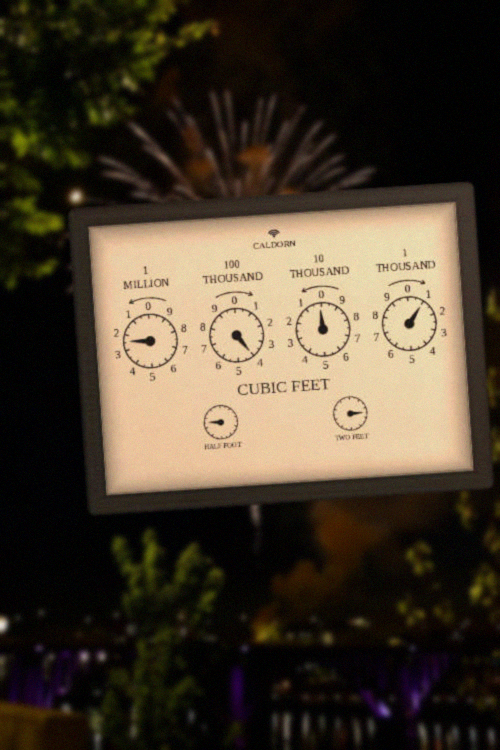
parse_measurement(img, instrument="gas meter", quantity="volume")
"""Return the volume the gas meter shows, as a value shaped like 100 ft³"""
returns 240100 ft³
